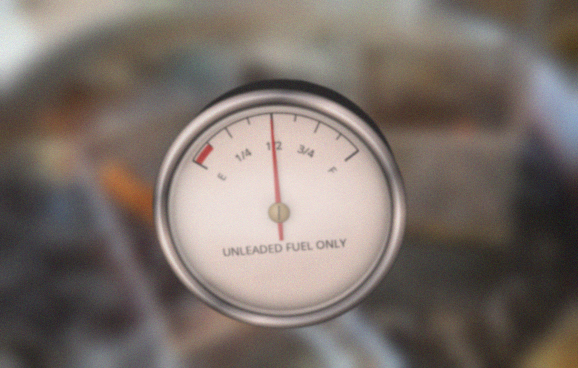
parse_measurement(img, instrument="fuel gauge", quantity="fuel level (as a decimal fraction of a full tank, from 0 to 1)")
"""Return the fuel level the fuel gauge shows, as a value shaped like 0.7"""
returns 0.5
